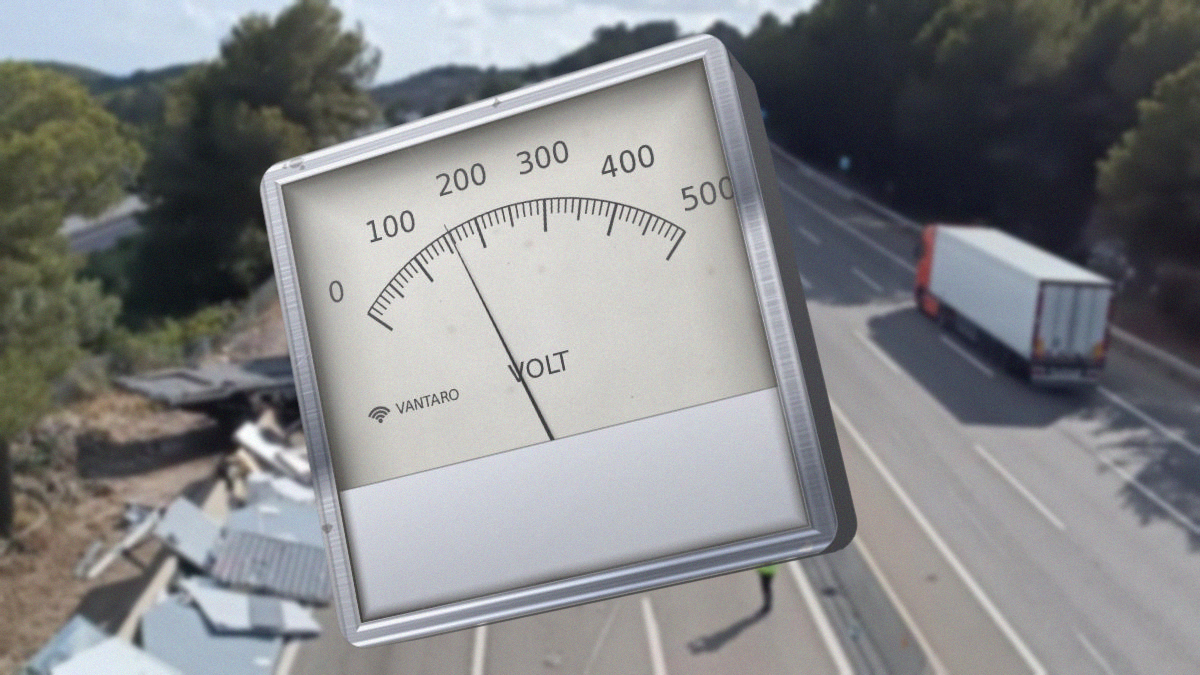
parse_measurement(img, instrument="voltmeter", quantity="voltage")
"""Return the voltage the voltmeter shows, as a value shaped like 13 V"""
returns 160 V
